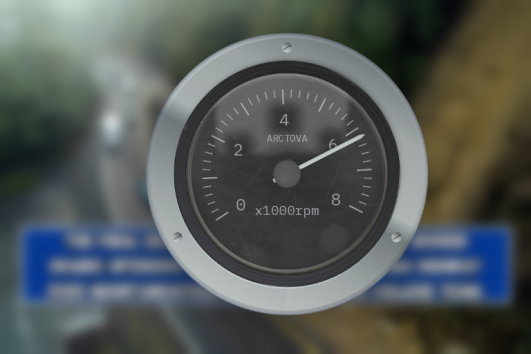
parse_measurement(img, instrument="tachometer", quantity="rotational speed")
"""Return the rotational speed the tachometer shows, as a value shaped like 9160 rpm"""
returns 6200 rpm
